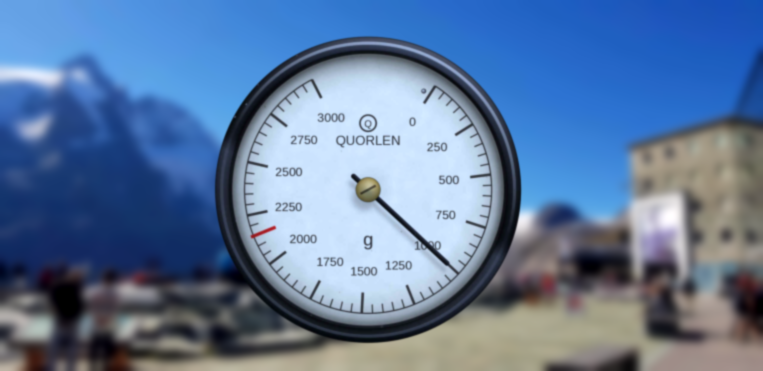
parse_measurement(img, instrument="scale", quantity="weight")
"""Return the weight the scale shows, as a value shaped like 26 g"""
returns 1000 g
